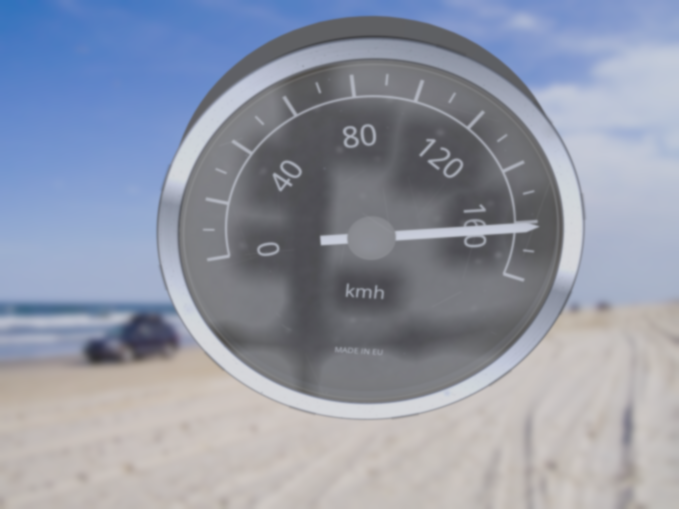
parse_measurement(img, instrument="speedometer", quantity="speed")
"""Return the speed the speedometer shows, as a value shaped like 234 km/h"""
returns 160 km/h
